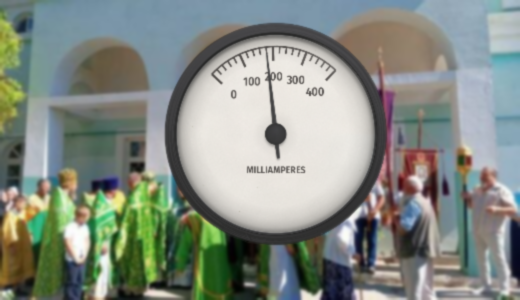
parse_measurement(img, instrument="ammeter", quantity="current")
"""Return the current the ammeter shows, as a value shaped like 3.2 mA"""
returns 180 mA
